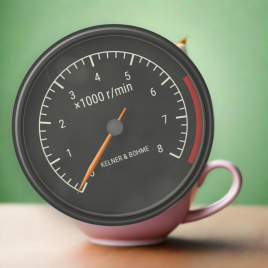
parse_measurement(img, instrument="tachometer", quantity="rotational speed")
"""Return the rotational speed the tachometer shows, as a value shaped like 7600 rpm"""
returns 100 rpm
